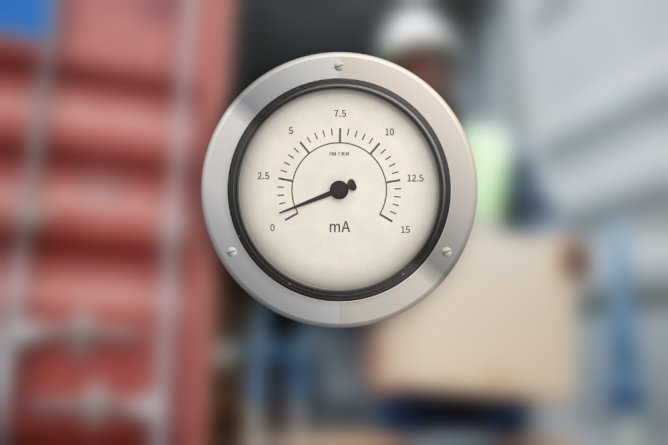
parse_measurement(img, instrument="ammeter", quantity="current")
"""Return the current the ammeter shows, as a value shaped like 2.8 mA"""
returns 0.5 mA
